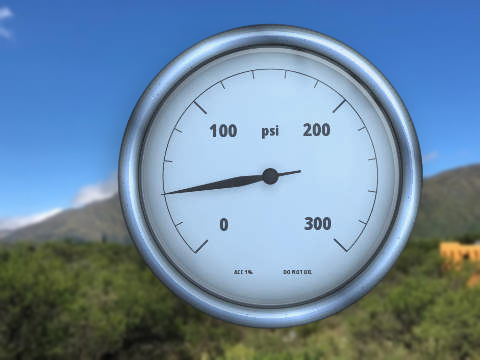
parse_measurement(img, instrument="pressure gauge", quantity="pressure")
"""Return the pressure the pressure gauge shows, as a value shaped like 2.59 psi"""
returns 40 psi
